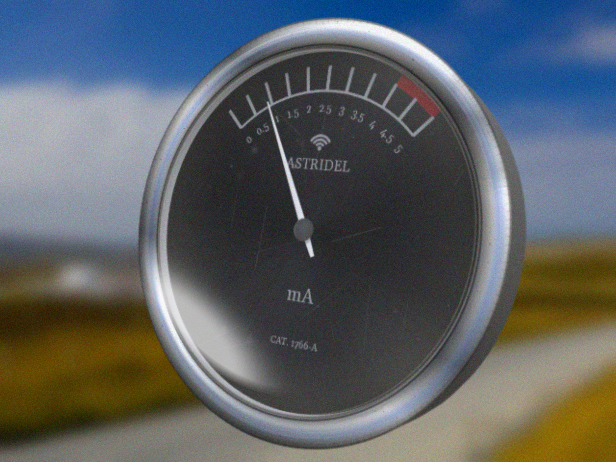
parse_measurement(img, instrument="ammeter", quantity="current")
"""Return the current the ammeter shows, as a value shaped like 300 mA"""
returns 1 mA
